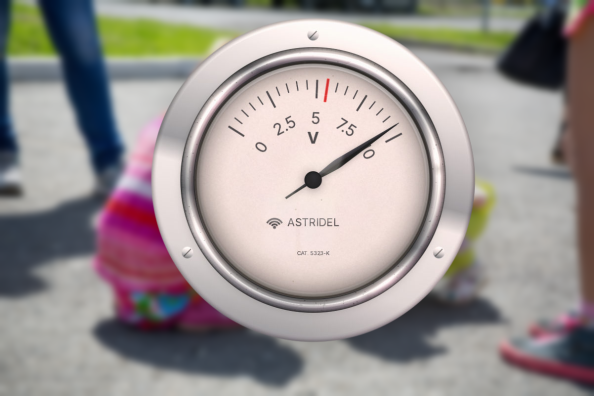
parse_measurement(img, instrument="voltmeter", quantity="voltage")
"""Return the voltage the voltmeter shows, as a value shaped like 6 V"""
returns 9.5 V
